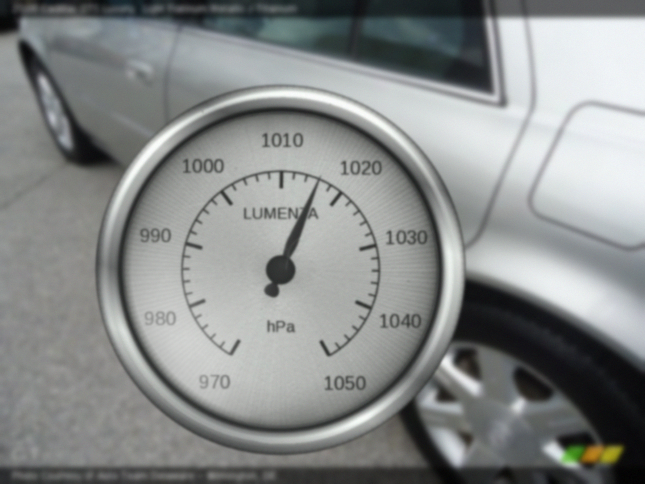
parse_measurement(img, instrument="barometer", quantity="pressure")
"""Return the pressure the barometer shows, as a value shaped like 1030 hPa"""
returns 1016 hPa
